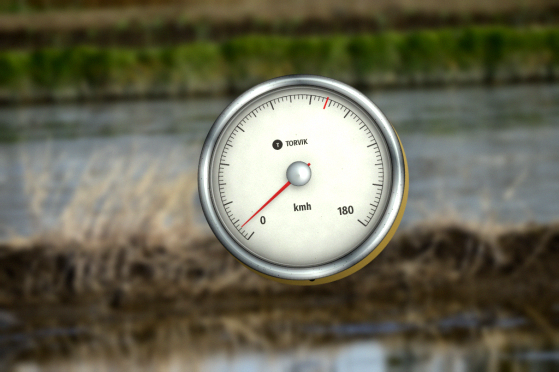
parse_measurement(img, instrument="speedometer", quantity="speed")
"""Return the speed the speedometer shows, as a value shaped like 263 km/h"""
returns 6 km/h
